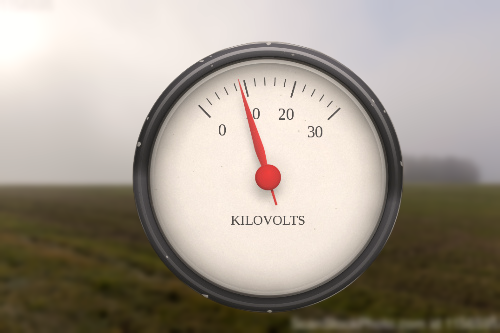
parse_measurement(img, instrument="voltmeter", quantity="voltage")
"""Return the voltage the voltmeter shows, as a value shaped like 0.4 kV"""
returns 9 kV
